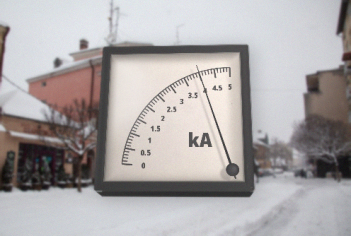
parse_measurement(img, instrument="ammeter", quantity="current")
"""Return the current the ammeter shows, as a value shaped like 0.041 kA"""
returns 4 kA
